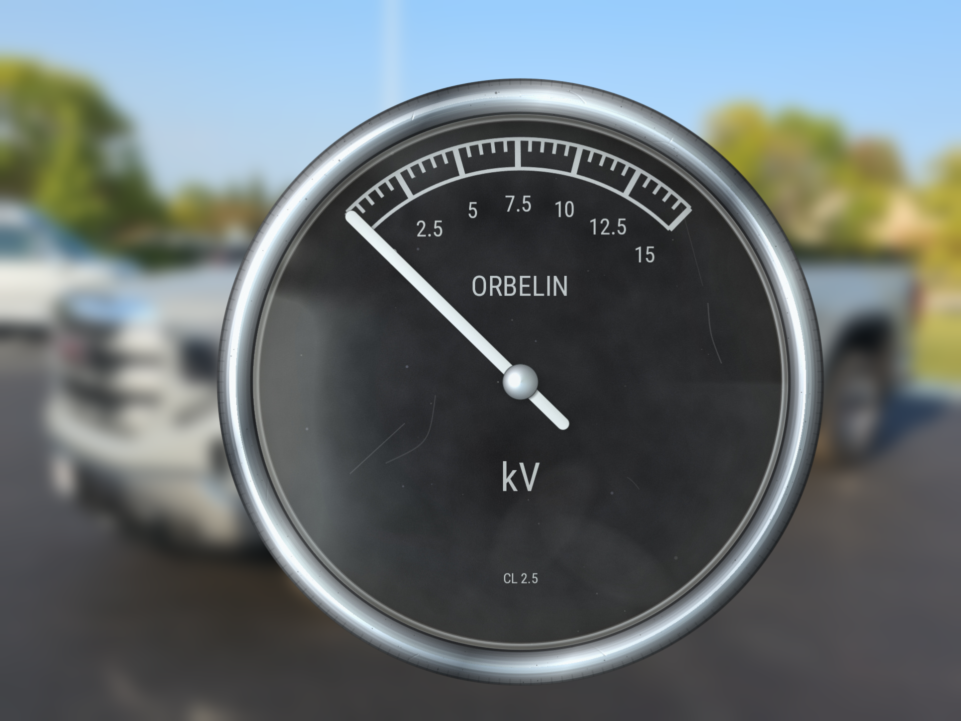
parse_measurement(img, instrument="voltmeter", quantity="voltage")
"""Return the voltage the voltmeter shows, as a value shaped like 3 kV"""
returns 0 kV
